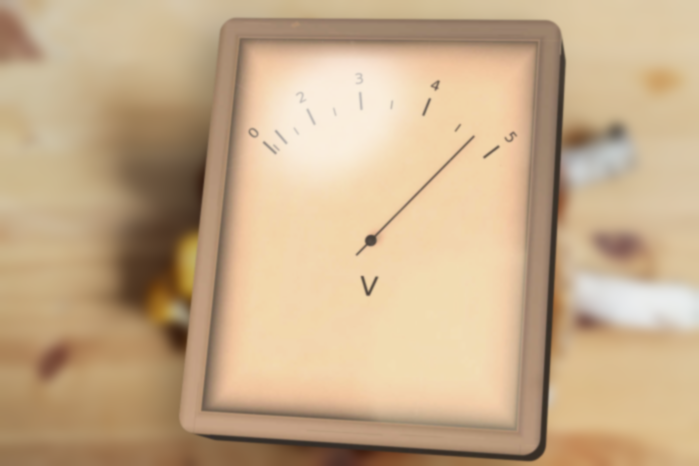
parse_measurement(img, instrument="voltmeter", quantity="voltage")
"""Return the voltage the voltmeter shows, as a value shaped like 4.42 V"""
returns 4.75 V
